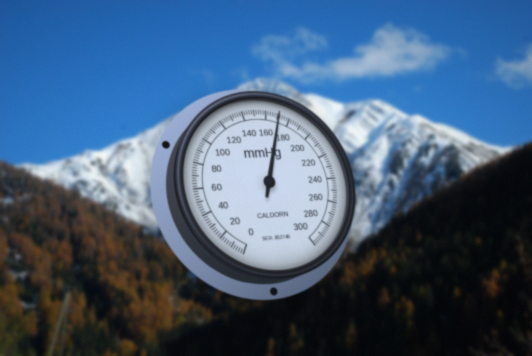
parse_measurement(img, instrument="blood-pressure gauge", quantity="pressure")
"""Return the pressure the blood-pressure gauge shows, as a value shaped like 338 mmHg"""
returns 170 mmHg
